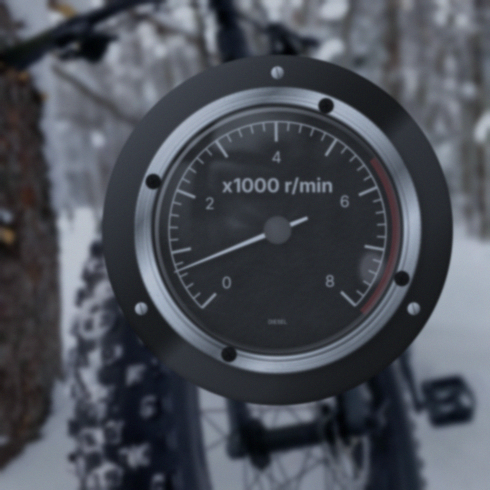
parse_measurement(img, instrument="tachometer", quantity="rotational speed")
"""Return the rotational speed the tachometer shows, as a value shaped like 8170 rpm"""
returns 700 rpm
